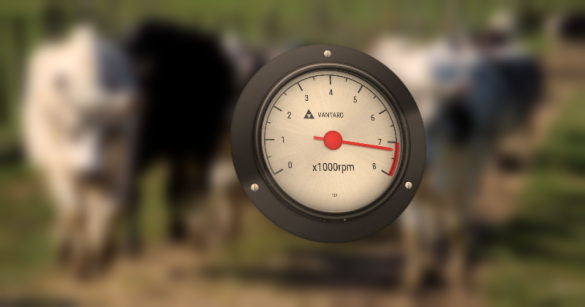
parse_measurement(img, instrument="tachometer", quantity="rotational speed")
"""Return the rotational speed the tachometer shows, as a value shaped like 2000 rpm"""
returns 7250 rpm
